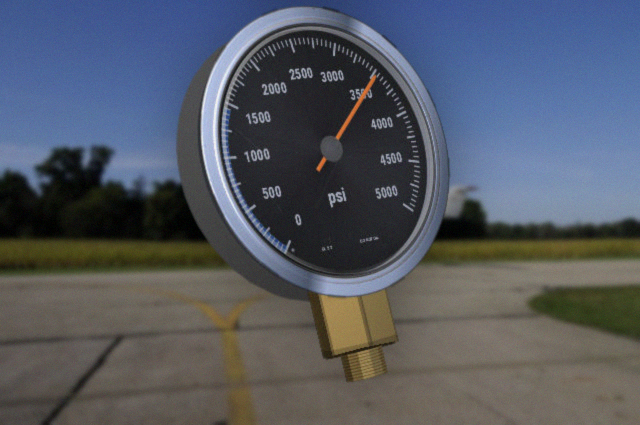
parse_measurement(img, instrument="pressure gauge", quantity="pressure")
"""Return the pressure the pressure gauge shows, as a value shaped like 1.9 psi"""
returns 3500 psi
